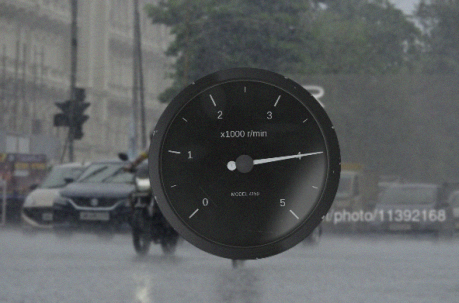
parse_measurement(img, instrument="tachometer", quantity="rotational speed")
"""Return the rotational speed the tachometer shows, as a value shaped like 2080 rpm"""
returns 4000 rpm
